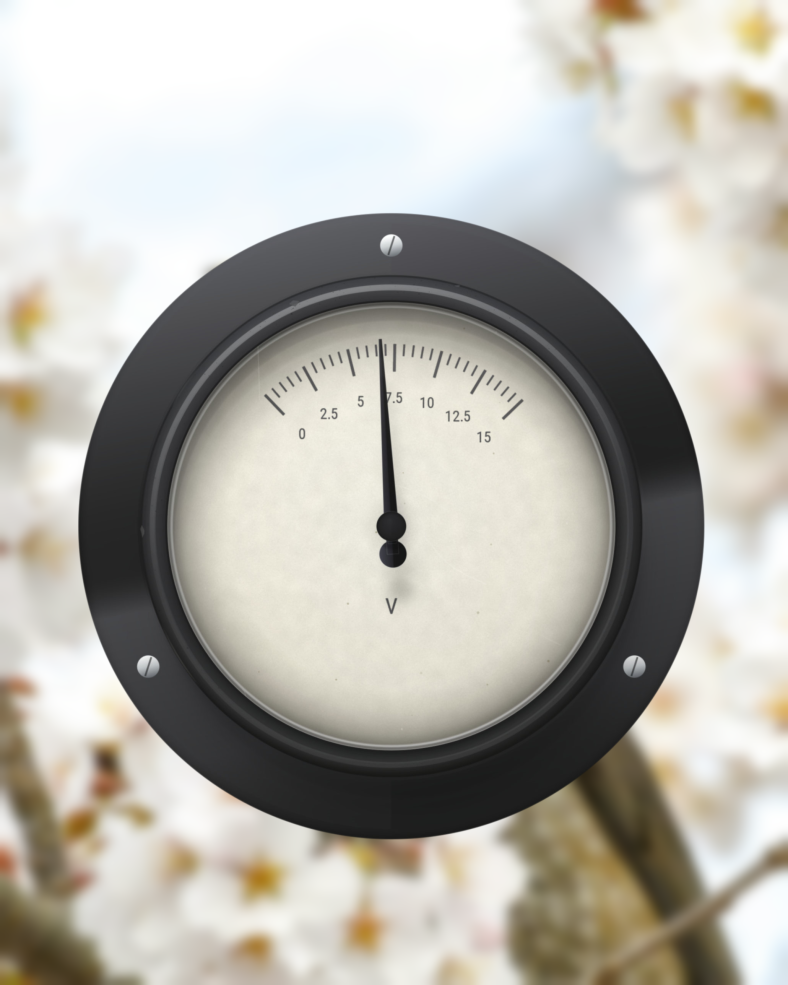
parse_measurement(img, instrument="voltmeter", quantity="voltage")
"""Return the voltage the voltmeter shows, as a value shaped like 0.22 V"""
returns 6.75 V
